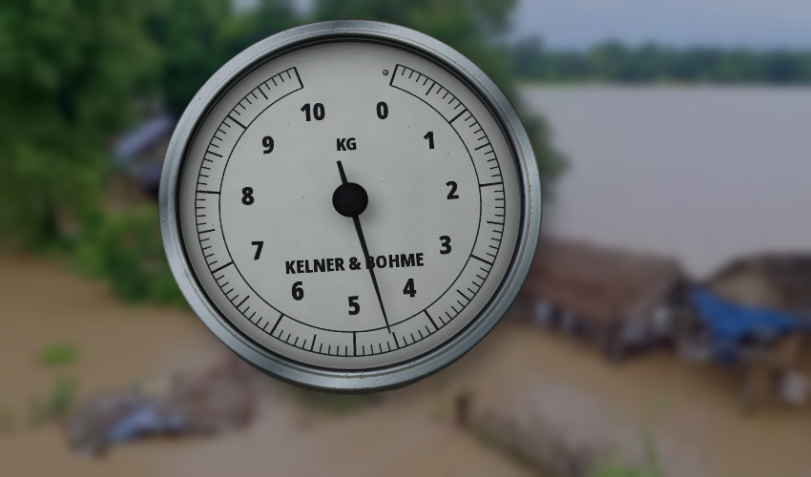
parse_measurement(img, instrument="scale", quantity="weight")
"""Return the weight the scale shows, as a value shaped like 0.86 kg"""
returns 4.55 kg
